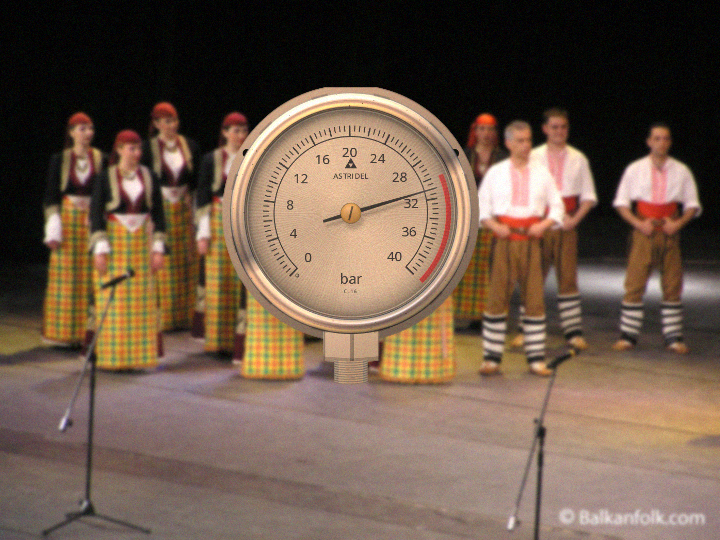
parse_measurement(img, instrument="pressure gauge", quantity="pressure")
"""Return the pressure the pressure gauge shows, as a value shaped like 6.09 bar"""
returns 31 bar
